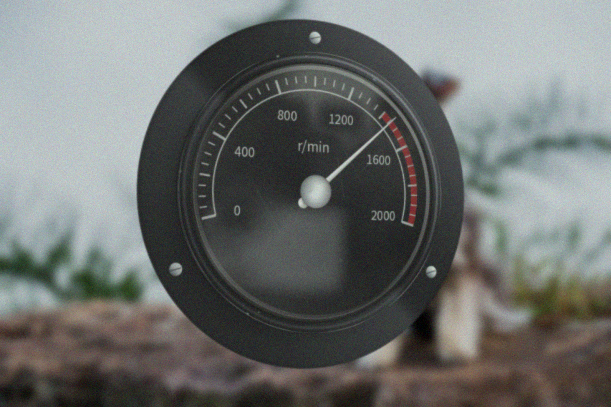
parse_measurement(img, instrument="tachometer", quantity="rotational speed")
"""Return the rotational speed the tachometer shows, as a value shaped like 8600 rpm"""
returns 1450 rpm
